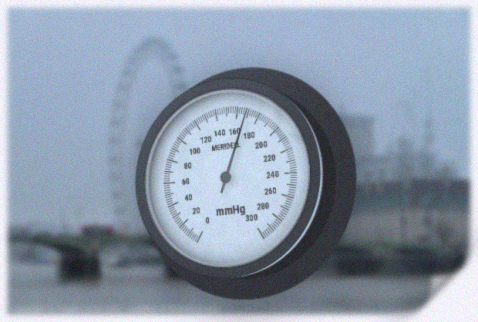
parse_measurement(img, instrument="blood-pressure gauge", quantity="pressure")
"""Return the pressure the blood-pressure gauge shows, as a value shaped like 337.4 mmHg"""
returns 170 mmHg
